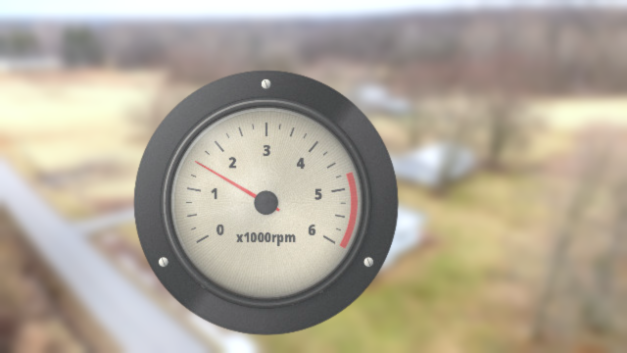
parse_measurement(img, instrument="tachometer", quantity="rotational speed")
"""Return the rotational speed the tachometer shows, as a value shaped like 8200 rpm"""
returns 1500 rpm
